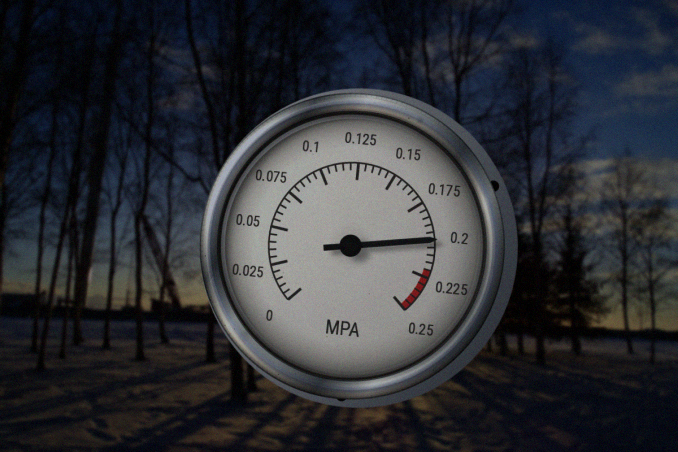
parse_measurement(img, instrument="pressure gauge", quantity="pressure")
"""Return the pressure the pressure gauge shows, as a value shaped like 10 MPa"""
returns 0.2 MPa
